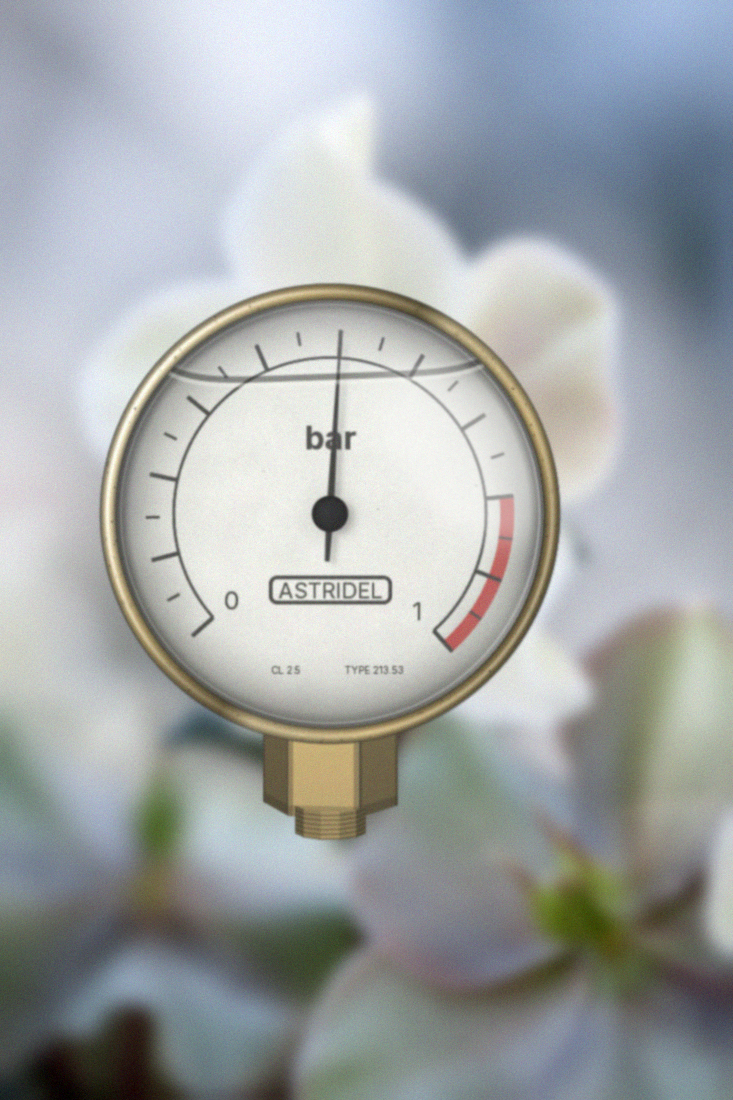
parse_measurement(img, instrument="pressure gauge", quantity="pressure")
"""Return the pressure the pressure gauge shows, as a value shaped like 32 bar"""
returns 0.5 bar
